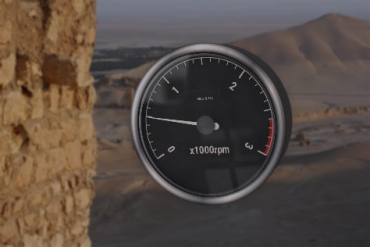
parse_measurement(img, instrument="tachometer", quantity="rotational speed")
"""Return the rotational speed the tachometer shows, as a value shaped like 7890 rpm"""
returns 500 rpm
